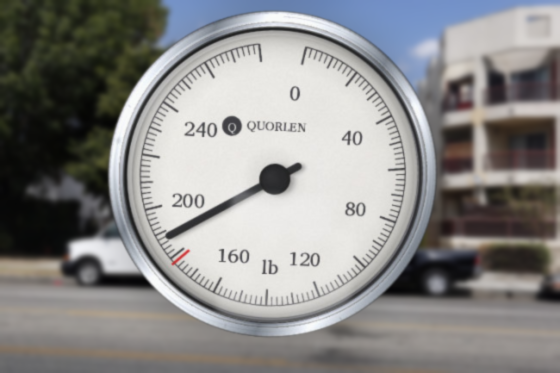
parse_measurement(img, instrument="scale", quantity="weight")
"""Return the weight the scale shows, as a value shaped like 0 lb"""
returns 188 lb
